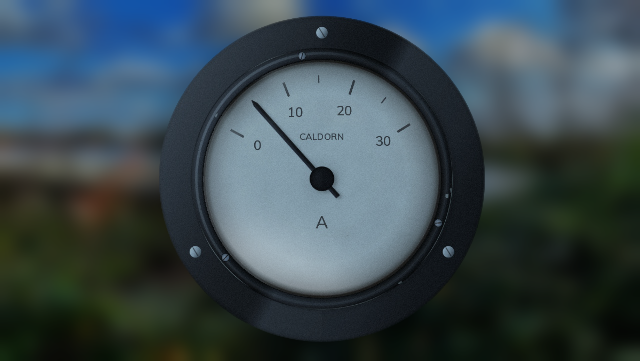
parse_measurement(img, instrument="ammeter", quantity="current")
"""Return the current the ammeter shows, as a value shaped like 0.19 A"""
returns 5 A
